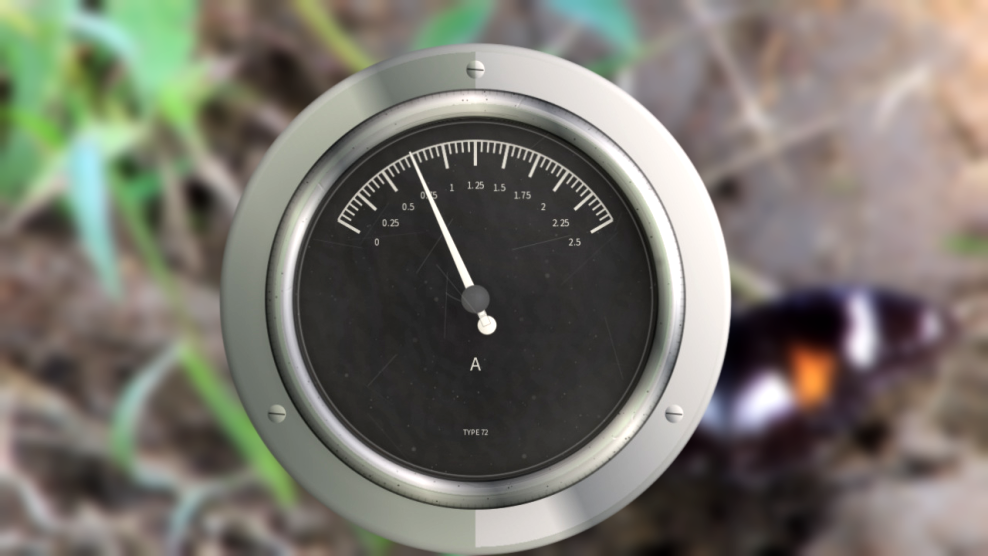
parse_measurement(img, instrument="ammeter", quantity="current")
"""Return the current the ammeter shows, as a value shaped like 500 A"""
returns 0.75 A
